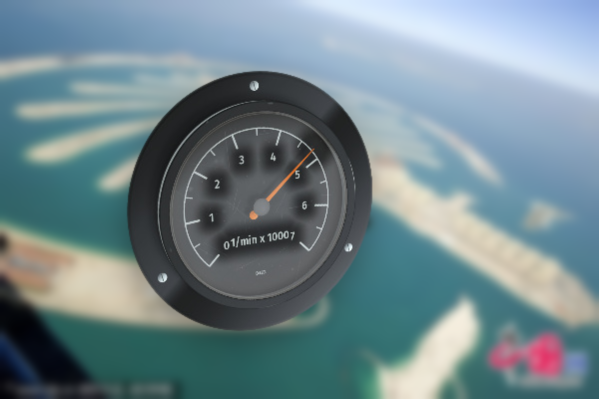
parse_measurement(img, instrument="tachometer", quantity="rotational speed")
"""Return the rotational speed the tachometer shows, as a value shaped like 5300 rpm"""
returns 4750 rpm
